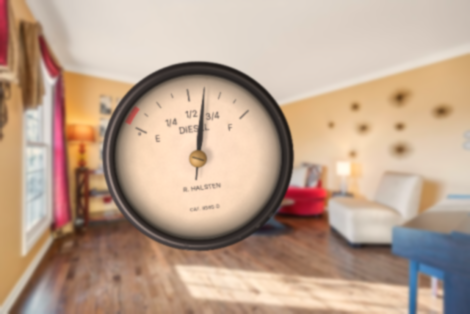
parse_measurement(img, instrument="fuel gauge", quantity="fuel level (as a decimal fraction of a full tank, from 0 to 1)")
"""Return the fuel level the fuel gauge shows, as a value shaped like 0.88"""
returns 0.625
